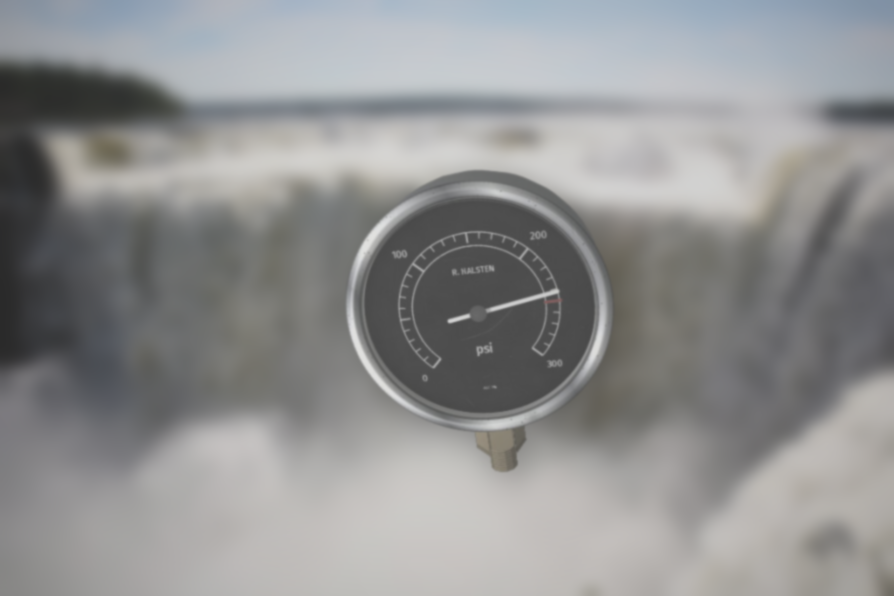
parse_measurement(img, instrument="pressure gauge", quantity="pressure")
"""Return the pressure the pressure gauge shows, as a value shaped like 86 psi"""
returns 240 psi
